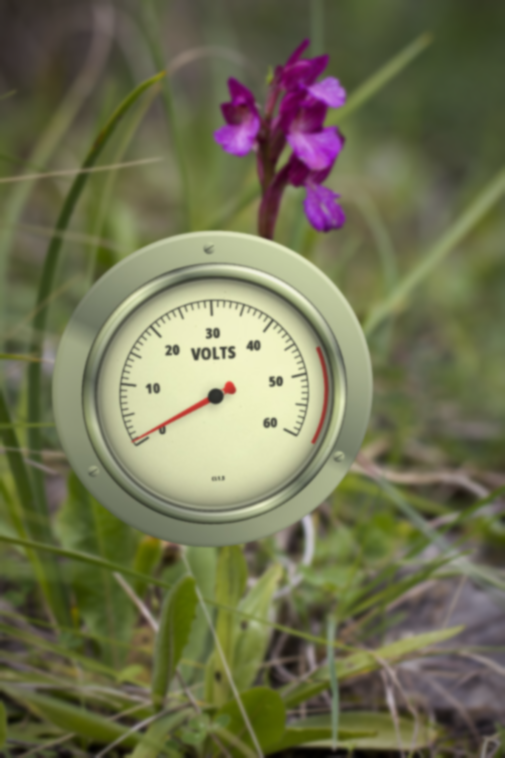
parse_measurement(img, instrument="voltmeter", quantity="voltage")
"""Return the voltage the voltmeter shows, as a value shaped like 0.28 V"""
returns 1 V
